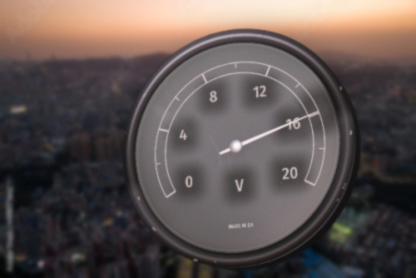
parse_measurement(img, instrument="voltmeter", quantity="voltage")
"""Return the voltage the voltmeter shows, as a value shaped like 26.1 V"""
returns 16 V
